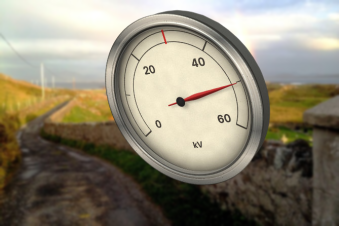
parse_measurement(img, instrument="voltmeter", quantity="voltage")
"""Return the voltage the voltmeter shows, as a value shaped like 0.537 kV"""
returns 50 kV
